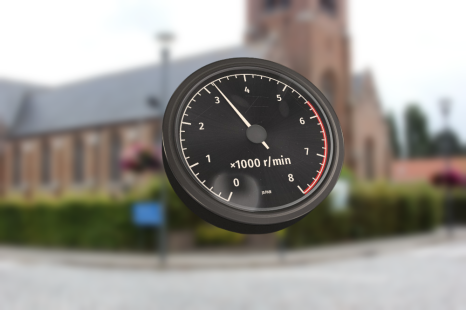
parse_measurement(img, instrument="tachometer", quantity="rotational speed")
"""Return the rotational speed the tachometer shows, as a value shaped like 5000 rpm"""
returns 3200 rpm
